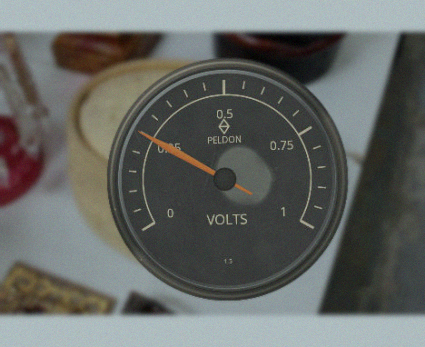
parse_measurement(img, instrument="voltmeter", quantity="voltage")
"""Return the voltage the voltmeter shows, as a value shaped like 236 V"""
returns 0.25 V
